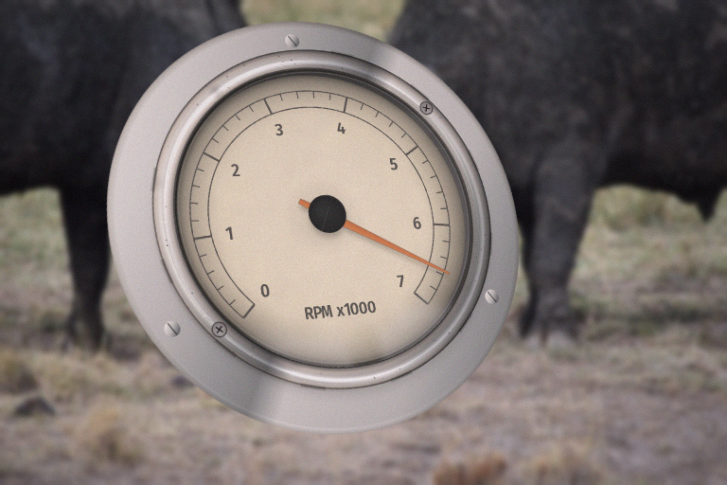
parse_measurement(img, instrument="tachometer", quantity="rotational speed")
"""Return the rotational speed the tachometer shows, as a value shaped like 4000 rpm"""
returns 6600 rpm
